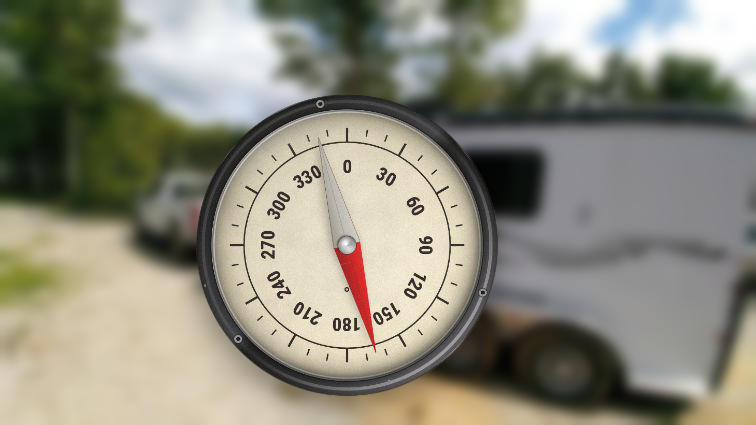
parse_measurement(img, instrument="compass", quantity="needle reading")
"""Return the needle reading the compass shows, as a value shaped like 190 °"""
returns 165 °
